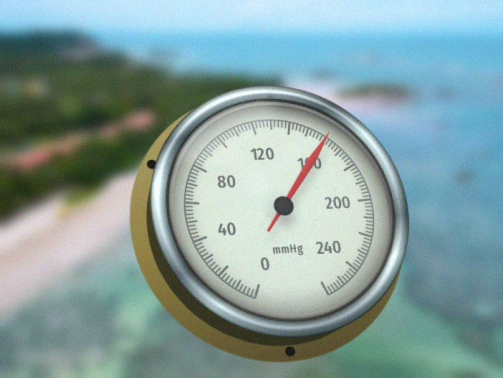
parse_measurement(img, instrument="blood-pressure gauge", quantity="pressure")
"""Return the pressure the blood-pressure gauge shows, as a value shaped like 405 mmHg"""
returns 160 mmHg
